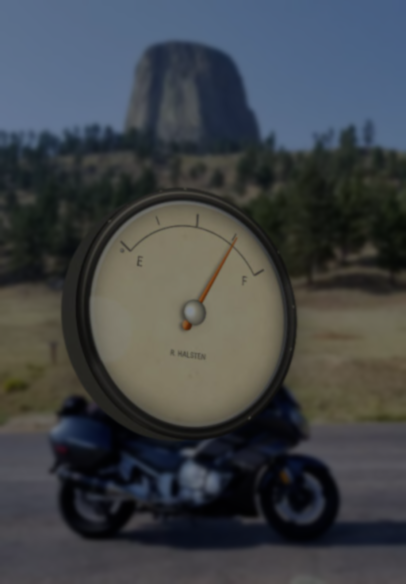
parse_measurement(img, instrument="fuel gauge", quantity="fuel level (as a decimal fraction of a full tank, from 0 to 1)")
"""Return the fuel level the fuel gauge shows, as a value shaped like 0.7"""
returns 0.75
